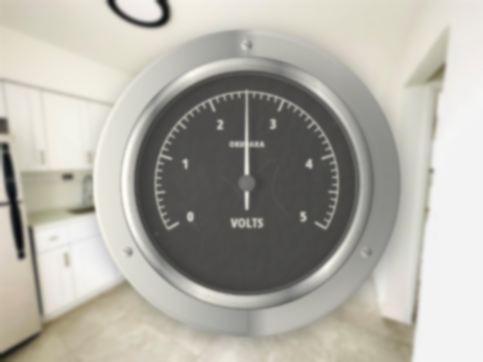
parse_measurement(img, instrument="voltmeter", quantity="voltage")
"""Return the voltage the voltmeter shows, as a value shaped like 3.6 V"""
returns 2.5 V
